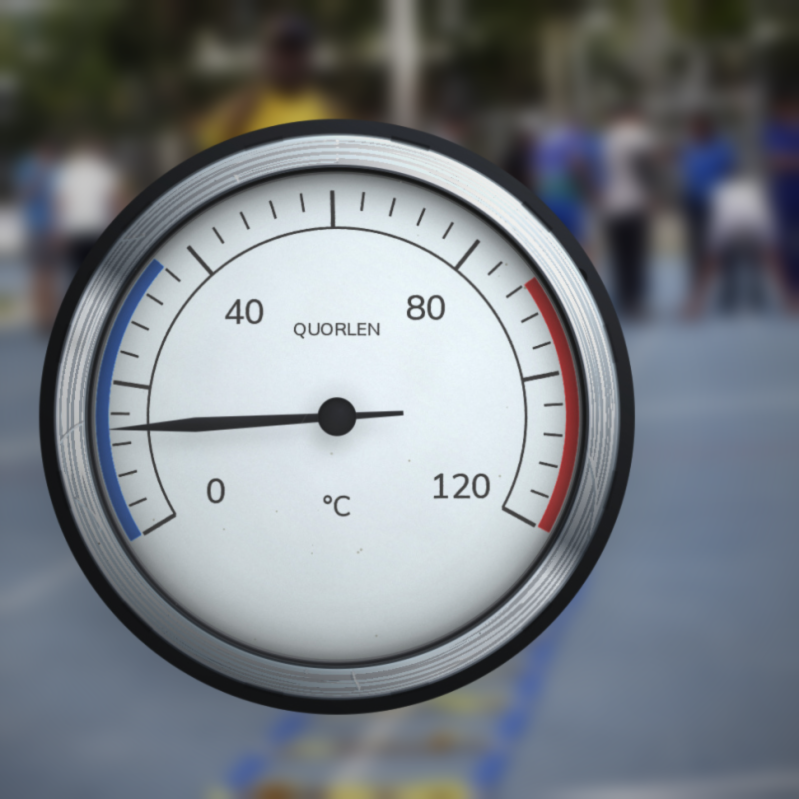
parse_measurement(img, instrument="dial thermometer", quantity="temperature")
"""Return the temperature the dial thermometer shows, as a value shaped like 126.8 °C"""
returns 14 °C
